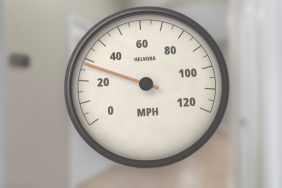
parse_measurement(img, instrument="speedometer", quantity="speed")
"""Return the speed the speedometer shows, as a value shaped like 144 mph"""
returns 27.5 mph
